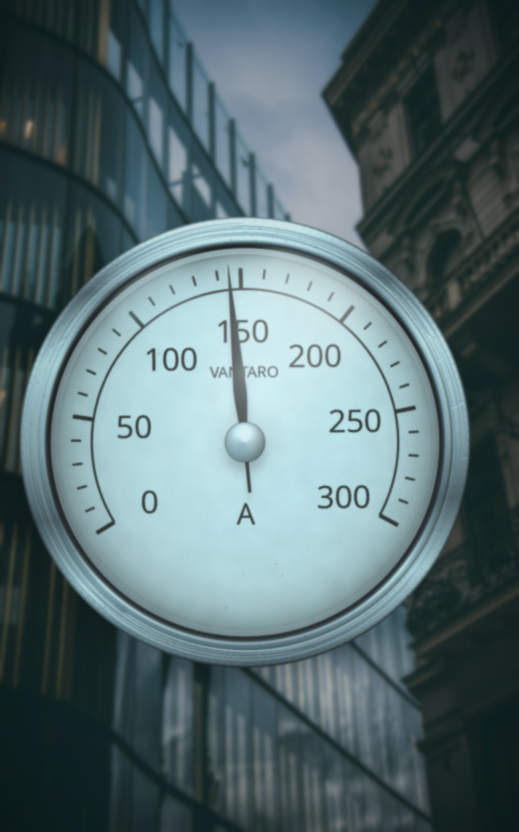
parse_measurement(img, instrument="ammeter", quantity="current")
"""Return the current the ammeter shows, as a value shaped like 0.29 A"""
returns 145 A
